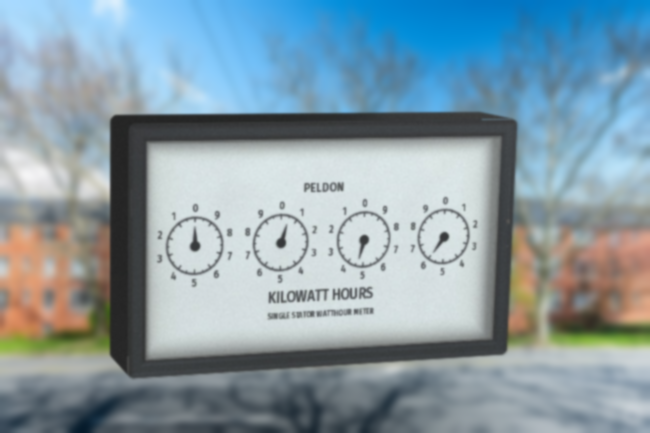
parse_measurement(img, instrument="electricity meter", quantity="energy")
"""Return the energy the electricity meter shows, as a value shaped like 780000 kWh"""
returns 46 kWh
